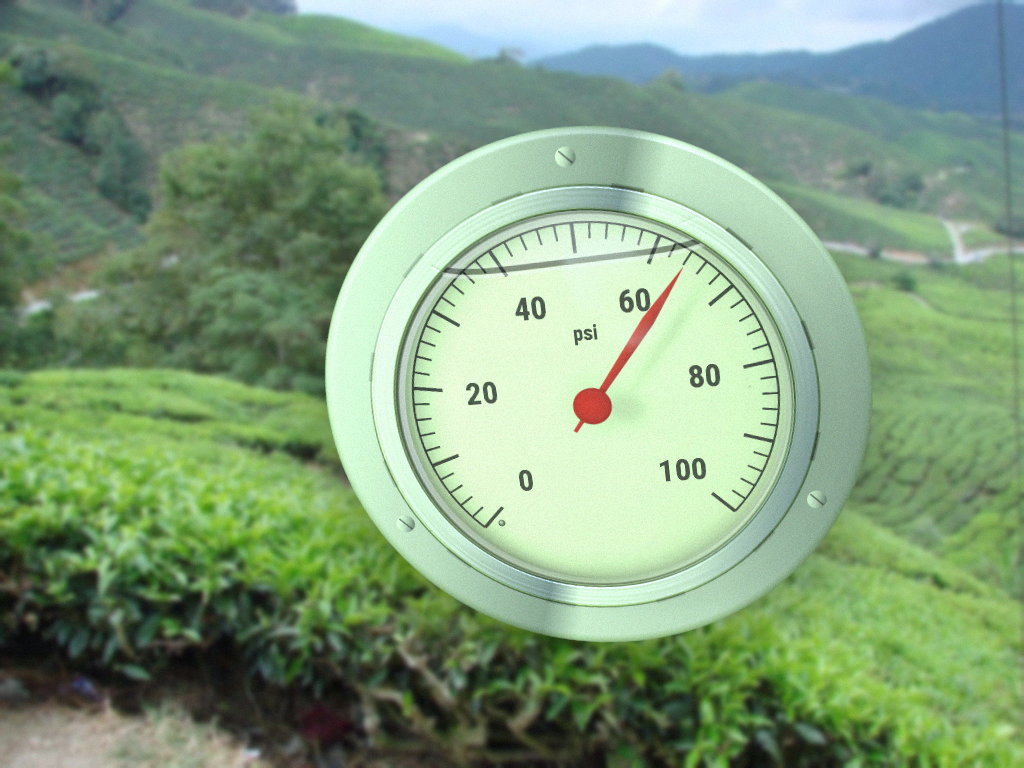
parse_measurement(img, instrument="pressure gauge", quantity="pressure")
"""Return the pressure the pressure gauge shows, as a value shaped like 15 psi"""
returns 64 psi
